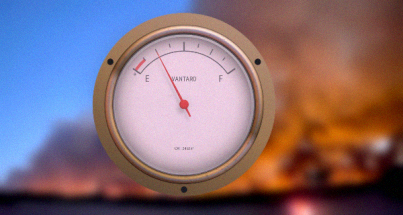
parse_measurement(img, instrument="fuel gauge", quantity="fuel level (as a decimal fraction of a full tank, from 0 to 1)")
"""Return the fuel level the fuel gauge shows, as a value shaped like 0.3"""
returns 0.25
